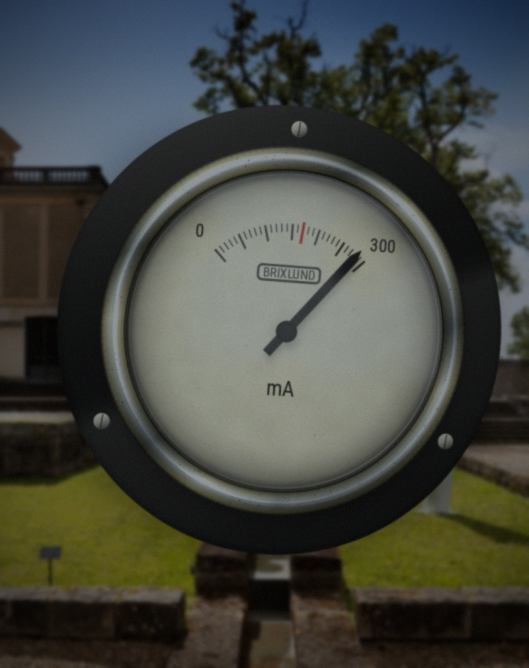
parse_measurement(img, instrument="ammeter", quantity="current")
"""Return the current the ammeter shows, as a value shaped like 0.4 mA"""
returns 280 mA
